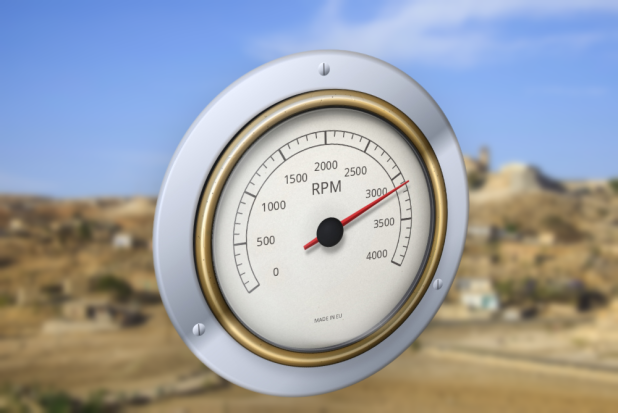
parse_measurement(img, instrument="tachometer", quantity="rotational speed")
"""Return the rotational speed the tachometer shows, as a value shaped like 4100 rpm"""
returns 3100 rpm
